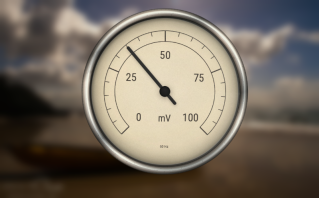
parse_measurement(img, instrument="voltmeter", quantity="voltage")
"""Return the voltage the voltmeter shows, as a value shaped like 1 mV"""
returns 35 mV
